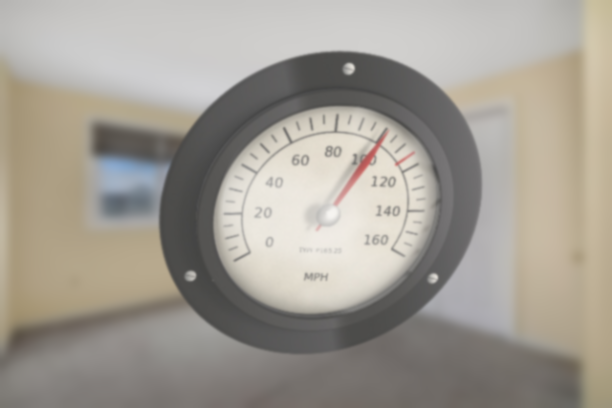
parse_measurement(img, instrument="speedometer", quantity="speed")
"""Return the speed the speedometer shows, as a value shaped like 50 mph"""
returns 100 mph
